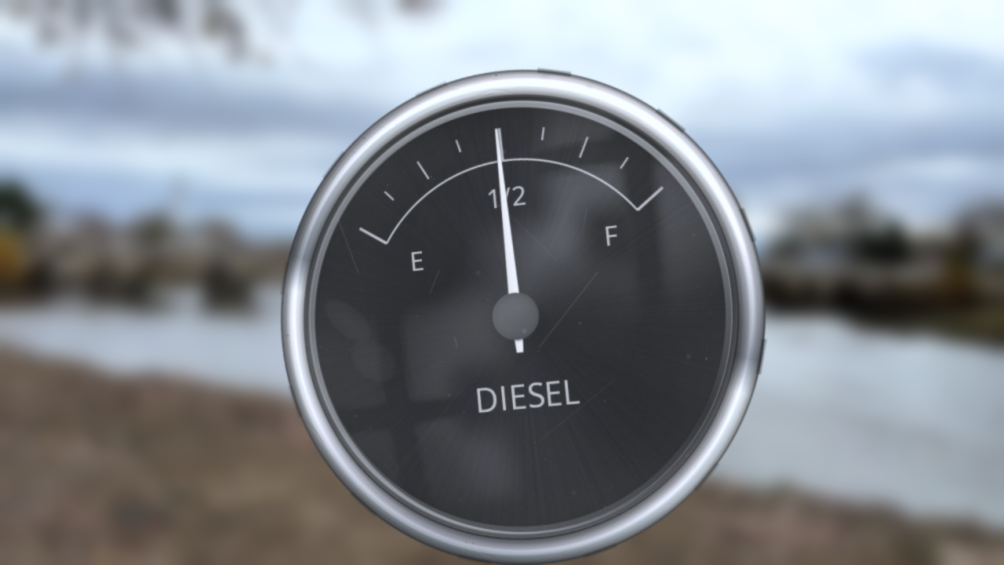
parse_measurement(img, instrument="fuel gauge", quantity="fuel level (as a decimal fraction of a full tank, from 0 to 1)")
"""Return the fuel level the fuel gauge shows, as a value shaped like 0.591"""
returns 0.5
